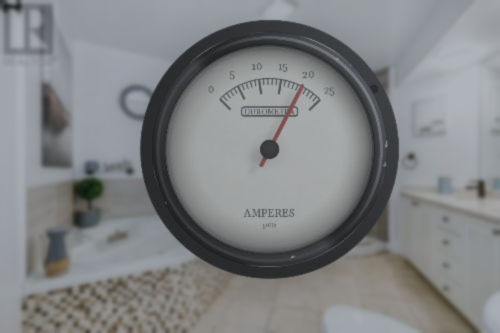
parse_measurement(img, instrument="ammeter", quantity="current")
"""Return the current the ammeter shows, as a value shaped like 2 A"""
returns 20 A
